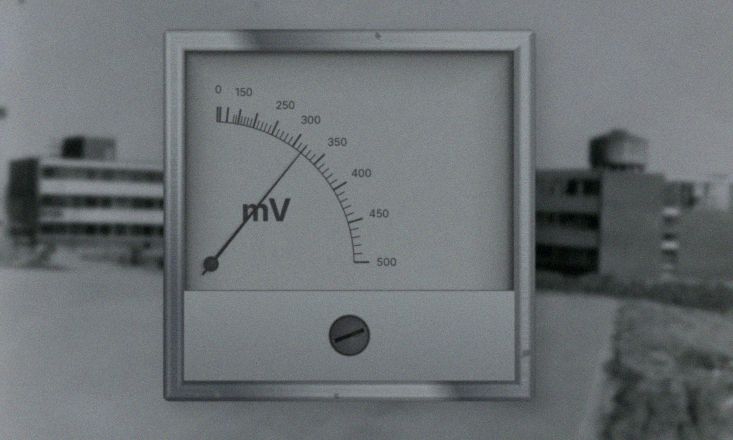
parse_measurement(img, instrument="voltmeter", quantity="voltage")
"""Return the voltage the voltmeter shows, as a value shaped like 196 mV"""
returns 320 mV
